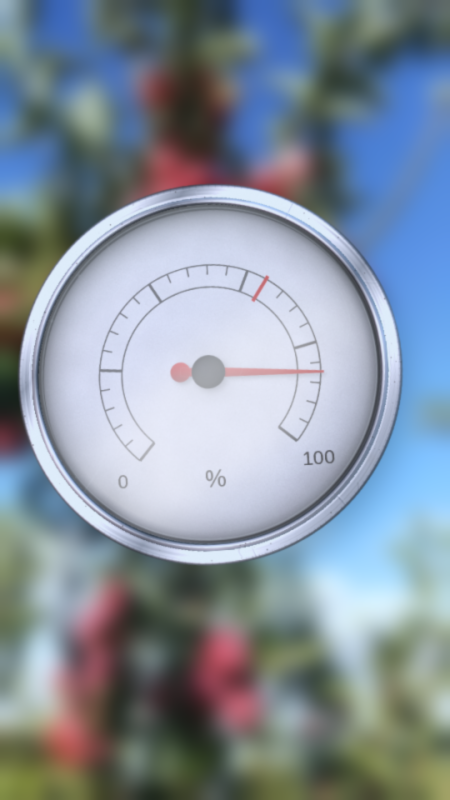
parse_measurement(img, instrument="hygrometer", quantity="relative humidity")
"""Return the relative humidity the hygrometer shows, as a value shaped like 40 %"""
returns 86 %
